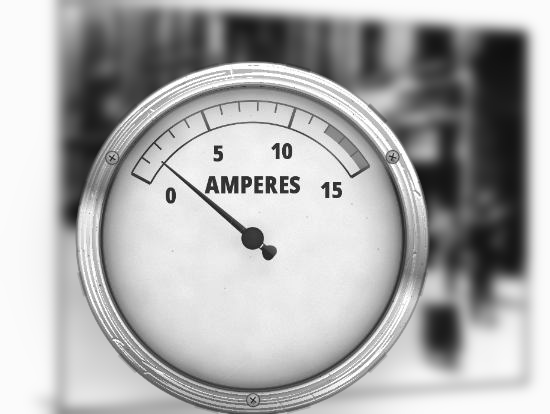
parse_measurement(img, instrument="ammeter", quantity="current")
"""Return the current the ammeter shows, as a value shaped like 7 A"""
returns 1.5 A
